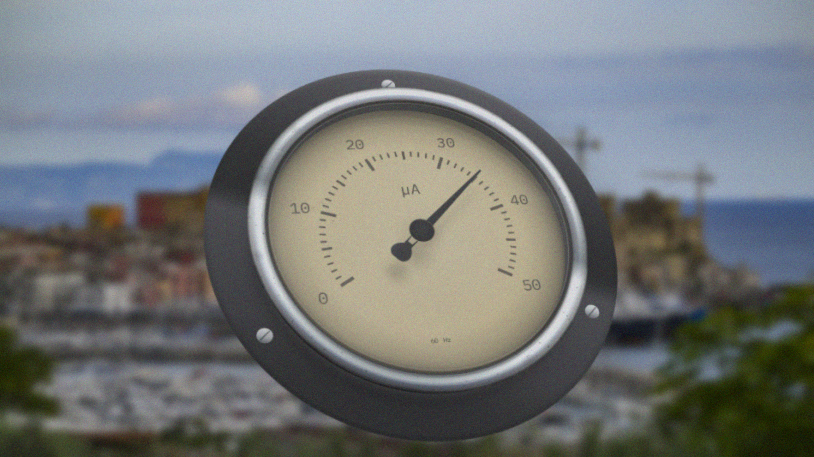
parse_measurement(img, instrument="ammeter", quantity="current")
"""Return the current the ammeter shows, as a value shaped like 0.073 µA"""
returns 35 µA
